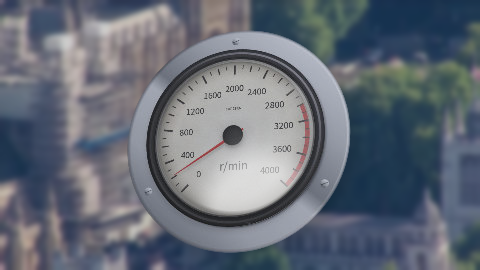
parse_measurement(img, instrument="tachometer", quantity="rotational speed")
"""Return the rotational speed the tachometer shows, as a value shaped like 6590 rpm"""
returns 200 rpm
